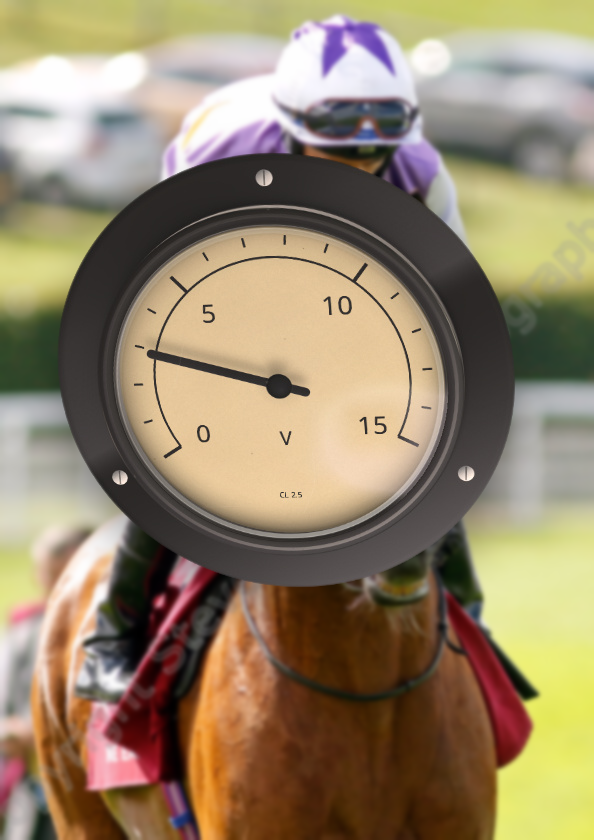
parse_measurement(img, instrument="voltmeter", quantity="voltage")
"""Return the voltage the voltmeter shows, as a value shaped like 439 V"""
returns 3 V
